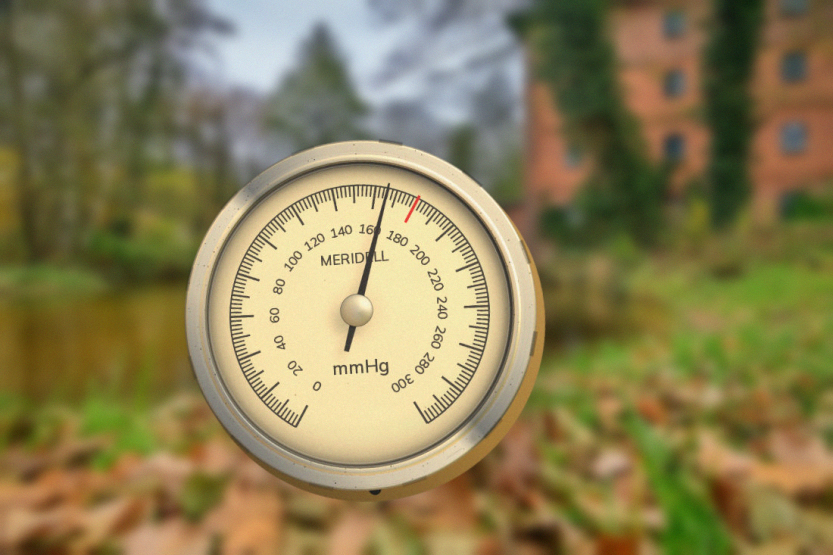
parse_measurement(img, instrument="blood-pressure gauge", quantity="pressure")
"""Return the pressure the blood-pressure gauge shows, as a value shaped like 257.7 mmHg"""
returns 166 mmHg
